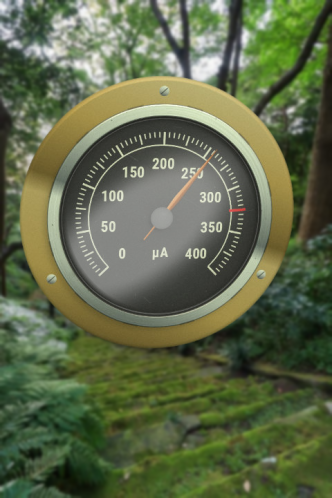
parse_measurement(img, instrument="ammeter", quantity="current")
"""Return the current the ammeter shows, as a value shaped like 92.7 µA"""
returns 255 µA
